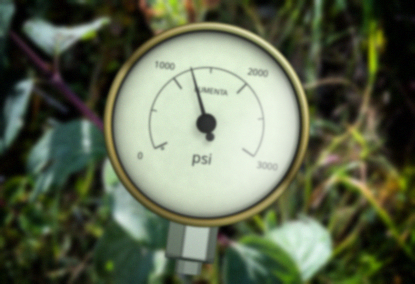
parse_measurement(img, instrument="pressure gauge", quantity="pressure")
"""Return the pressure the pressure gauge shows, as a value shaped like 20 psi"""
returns 1250 psi
